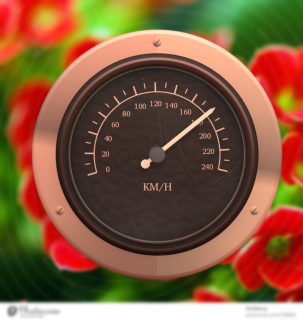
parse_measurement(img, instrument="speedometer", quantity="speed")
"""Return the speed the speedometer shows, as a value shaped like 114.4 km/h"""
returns 180 km/h
